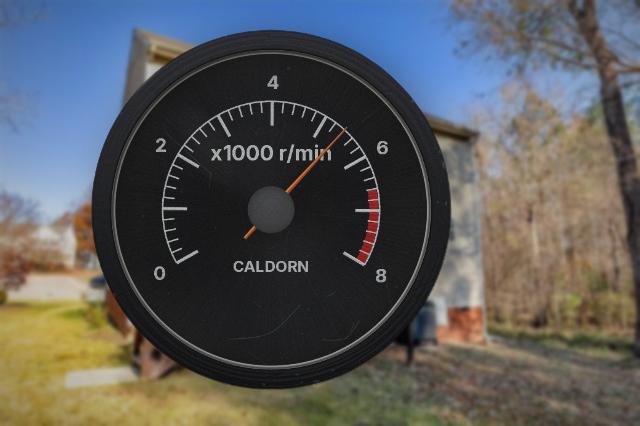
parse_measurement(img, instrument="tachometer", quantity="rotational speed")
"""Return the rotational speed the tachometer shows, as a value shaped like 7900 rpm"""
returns 5400 rpm
